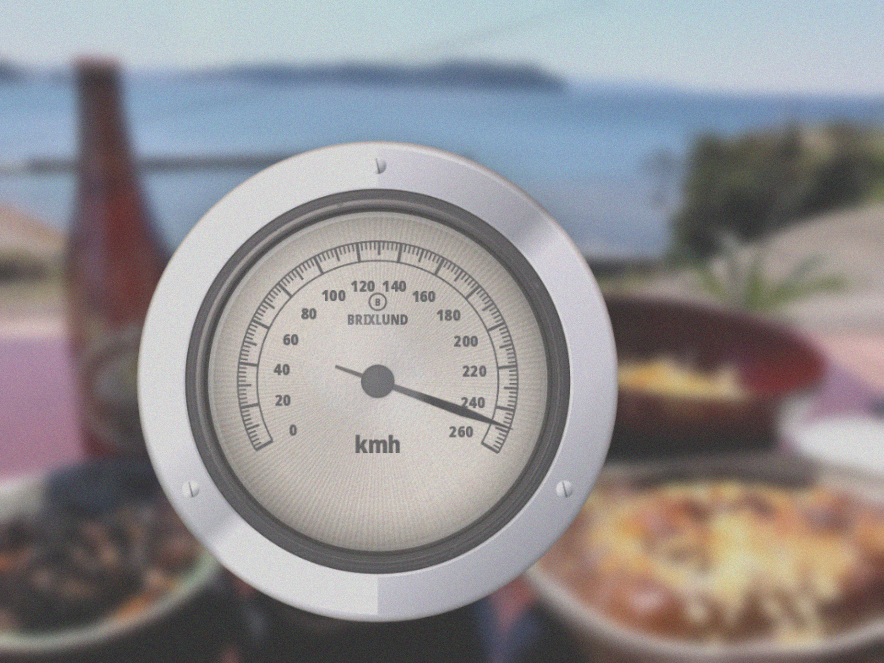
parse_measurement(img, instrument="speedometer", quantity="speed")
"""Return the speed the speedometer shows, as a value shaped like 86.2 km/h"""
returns 248 km/h
